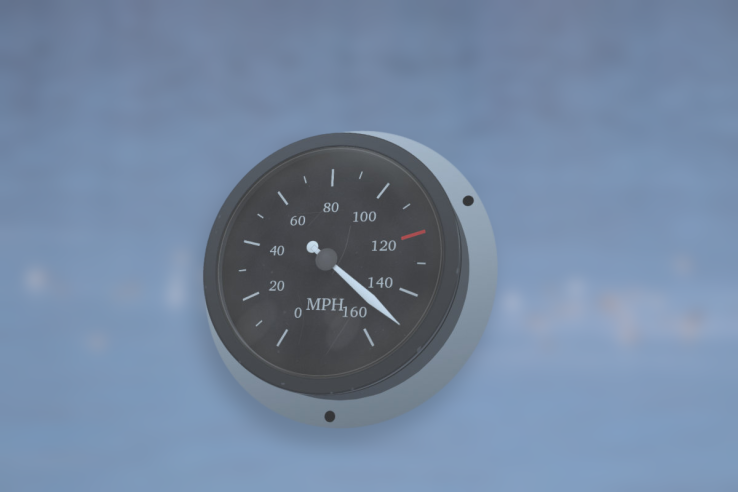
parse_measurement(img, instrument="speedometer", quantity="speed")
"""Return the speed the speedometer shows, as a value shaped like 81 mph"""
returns 150 mph
